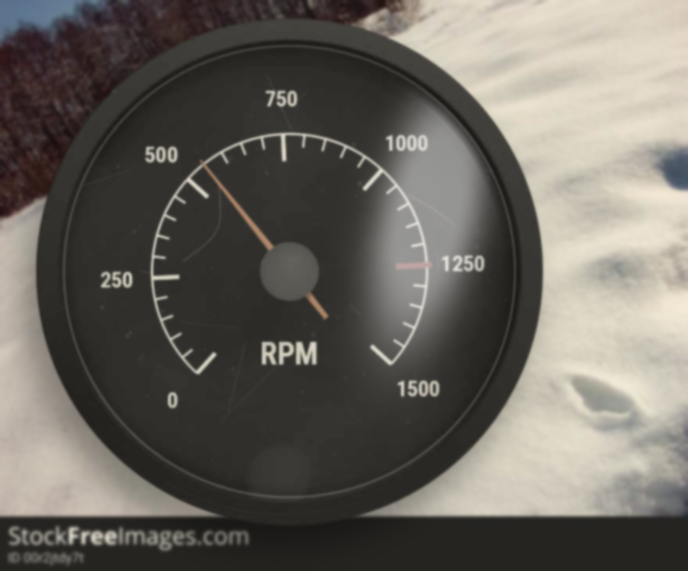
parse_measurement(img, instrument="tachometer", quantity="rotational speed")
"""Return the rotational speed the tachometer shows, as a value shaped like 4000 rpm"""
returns 550 rpm
